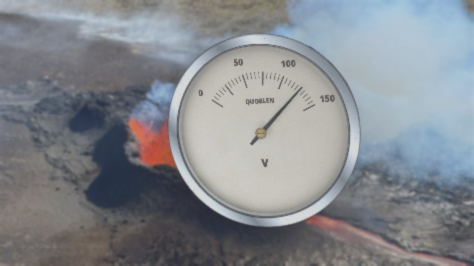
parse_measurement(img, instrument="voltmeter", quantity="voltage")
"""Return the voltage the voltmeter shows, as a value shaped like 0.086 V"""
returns 125 V
